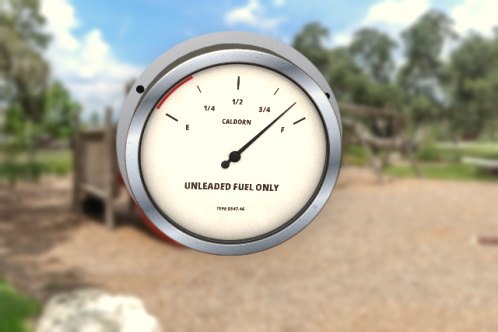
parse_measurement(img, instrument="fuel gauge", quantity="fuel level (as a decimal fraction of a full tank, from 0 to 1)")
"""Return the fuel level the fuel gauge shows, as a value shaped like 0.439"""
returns 0.875
